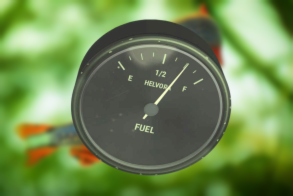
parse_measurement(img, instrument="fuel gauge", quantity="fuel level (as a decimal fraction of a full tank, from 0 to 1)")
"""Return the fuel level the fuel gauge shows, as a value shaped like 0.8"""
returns 0.75
